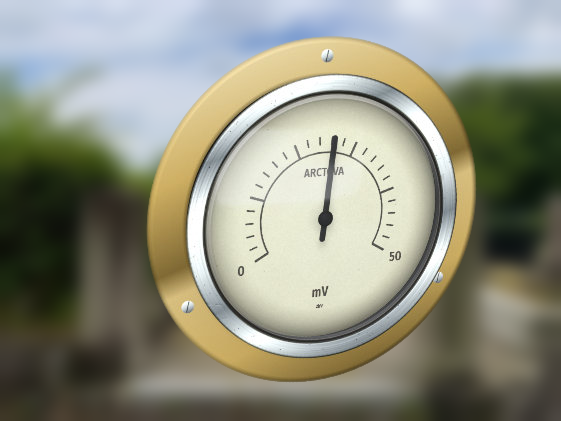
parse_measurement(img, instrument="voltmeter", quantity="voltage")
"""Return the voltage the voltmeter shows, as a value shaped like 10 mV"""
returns 26 mV
